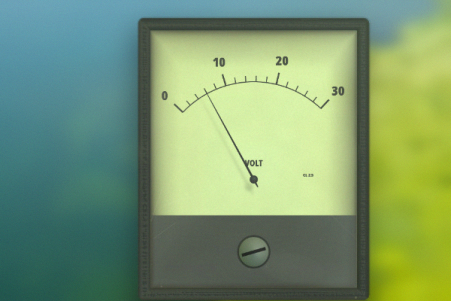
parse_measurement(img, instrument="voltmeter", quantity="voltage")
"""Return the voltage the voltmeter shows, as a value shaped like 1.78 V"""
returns 6 V
